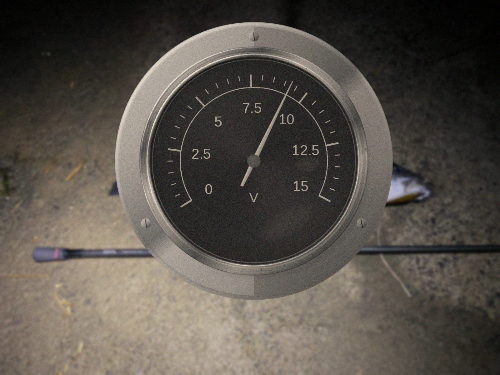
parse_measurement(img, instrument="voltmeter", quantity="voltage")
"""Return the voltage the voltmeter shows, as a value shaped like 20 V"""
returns 9.25 V
